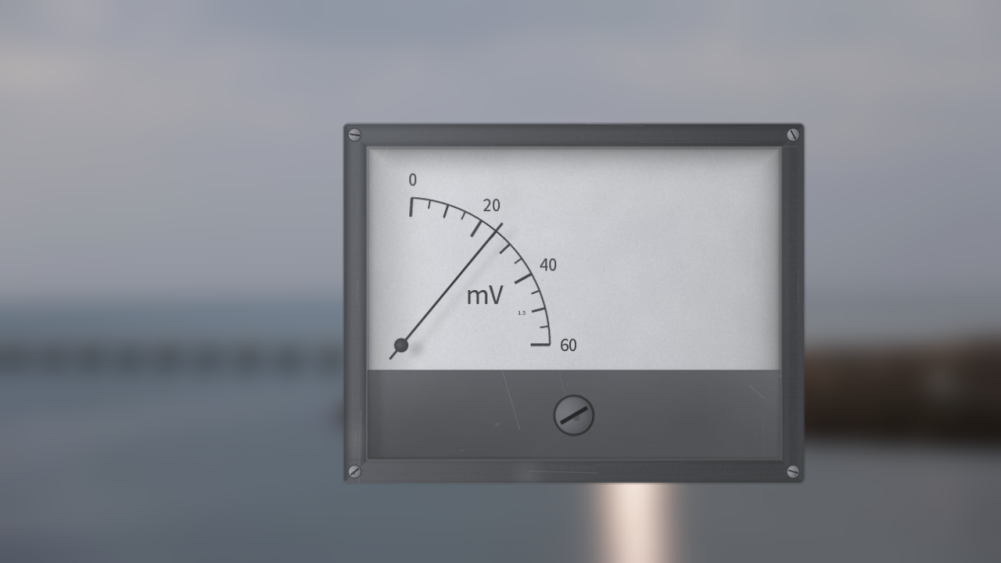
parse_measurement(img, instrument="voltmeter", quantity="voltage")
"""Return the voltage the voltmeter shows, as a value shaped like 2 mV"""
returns 25 mV
